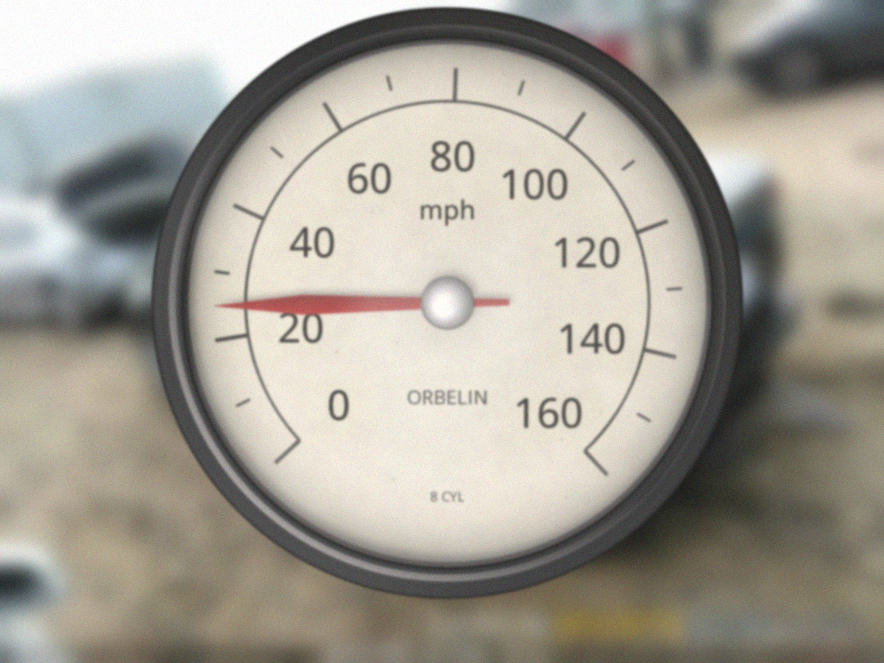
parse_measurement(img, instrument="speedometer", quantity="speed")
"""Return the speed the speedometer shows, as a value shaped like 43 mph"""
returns 25 mph
